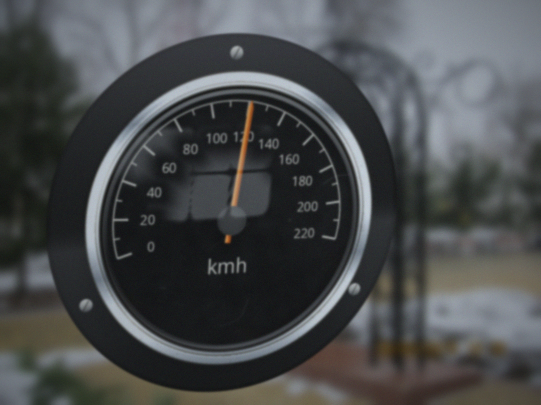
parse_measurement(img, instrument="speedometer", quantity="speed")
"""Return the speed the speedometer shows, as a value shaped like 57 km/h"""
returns 120 km/h
